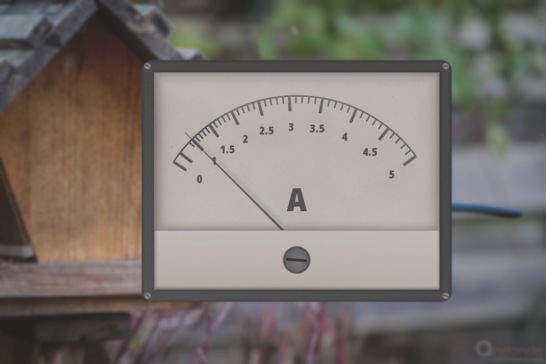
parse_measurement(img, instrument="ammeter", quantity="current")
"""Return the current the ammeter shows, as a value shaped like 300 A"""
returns 1 A
